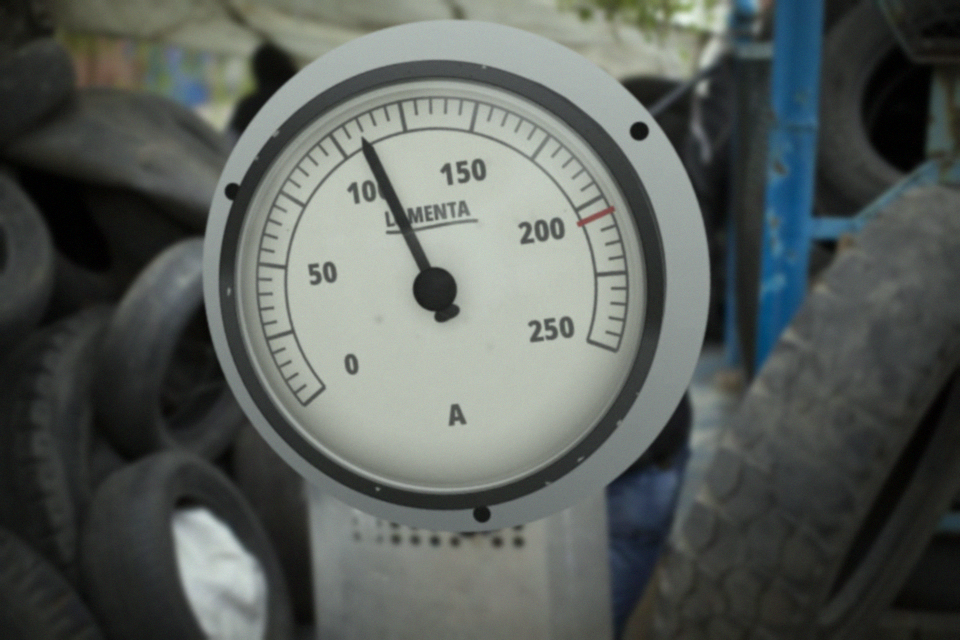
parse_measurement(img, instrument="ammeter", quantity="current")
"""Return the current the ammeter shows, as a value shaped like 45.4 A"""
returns 110 A
